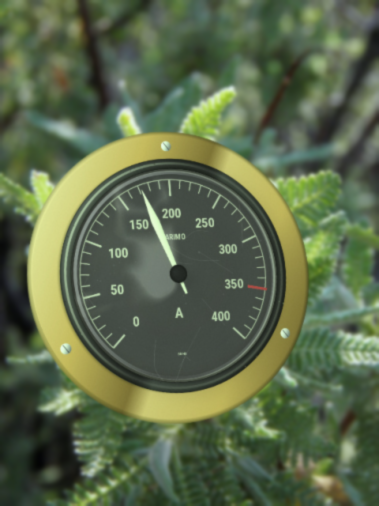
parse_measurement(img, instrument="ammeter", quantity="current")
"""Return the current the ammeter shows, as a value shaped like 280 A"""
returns 170 A
